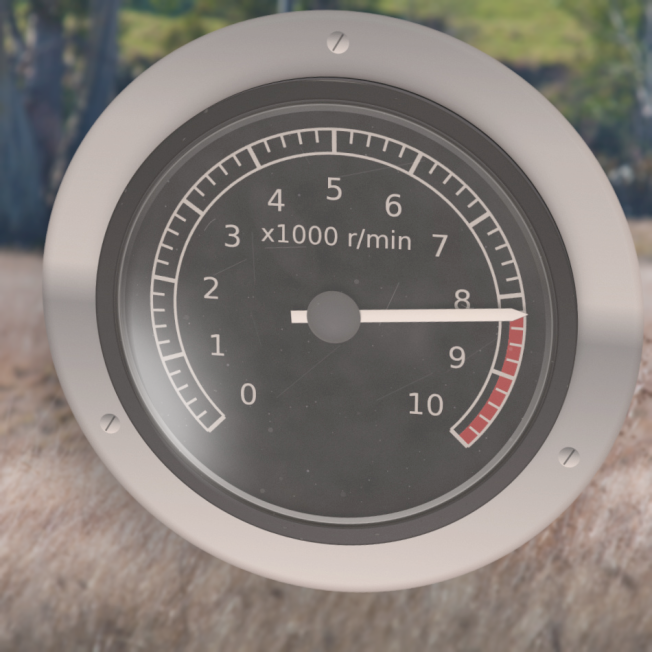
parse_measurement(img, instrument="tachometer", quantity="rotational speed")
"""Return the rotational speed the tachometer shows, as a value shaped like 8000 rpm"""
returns 8200 rpm
